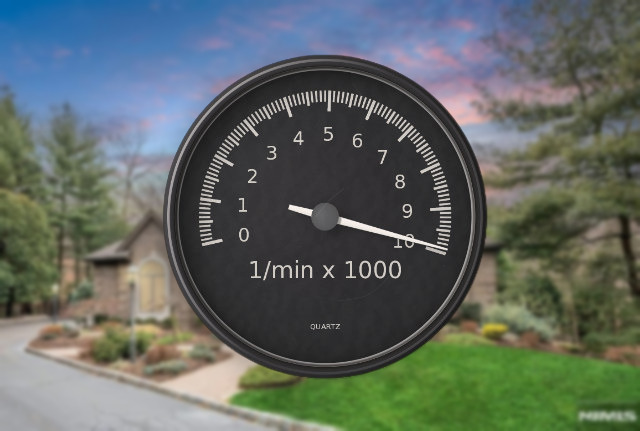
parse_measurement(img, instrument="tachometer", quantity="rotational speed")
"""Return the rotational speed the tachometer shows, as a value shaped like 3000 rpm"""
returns 9900 rpm
